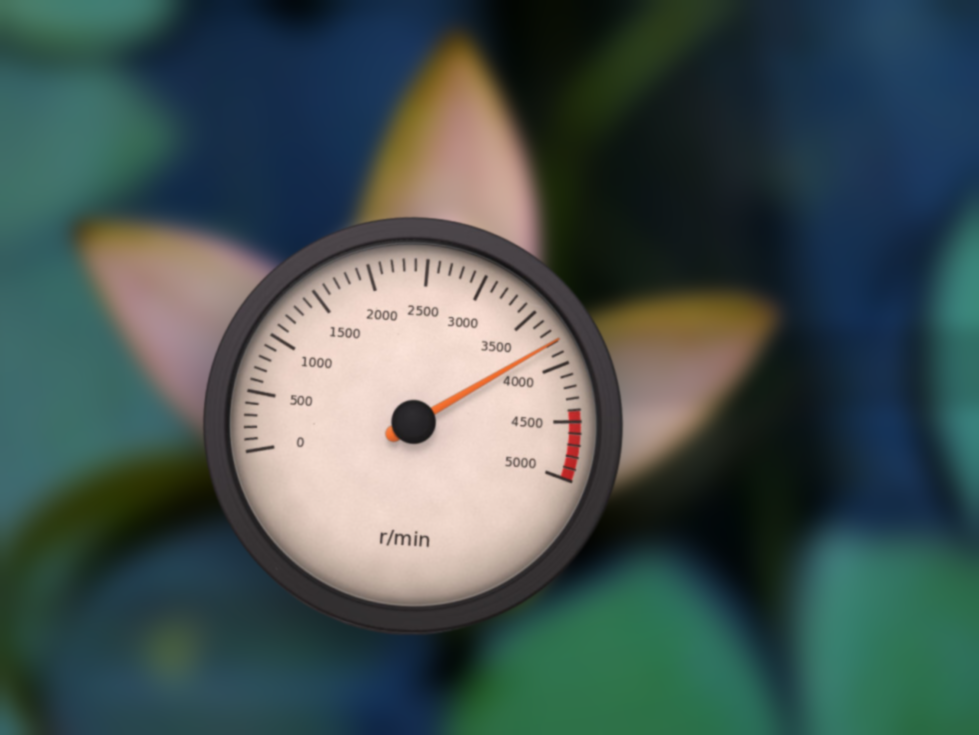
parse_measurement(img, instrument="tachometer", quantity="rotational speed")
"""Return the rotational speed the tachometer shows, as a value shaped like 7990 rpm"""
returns 3800 rpm
